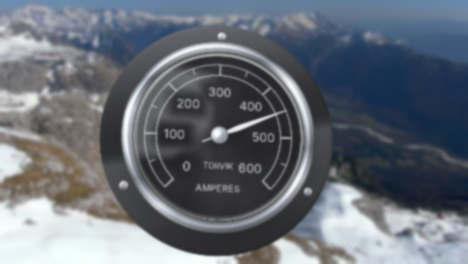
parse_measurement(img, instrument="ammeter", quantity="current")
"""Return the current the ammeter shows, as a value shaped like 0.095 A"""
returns 450 A
